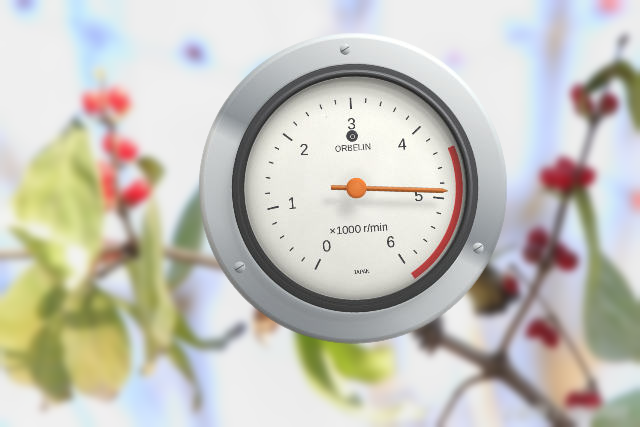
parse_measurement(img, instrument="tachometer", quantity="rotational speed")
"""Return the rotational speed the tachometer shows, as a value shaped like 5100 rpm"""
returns 4900 rpm
